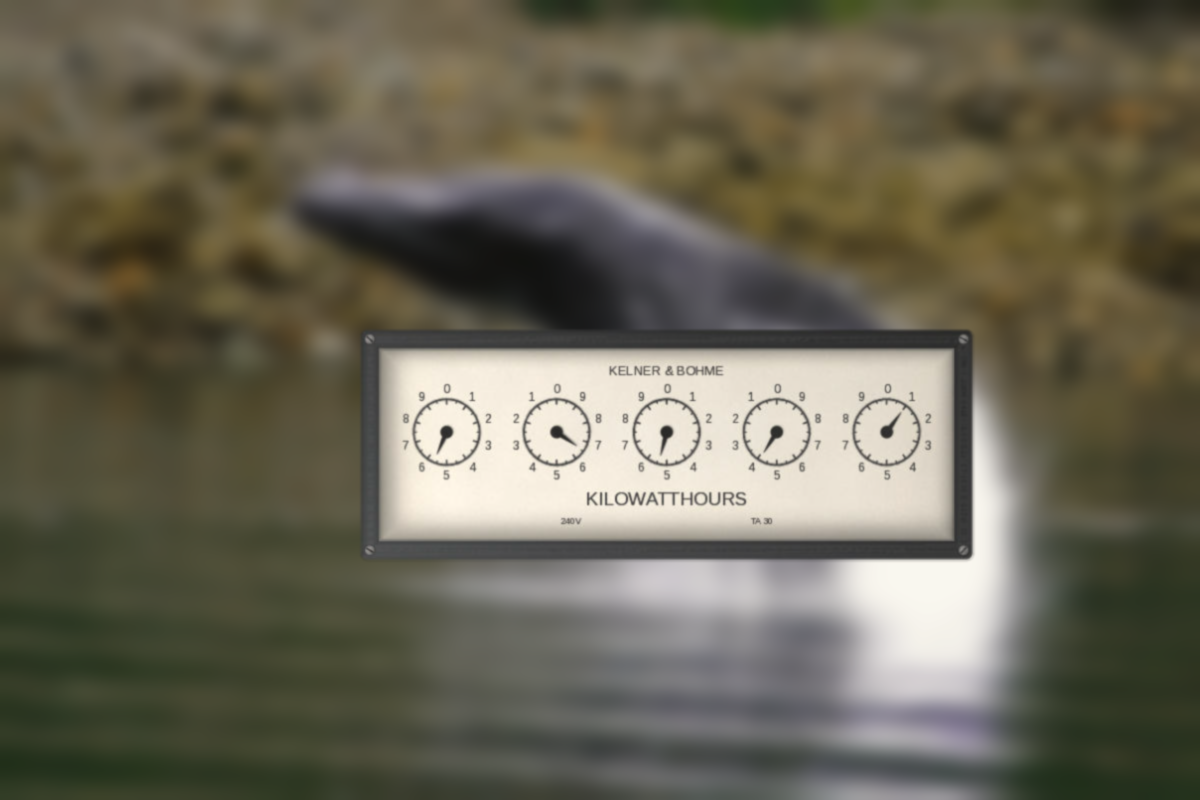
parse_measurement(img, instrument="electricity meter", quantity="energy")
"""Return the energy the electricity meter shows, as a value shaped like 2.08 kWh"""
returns 56541 kWh
